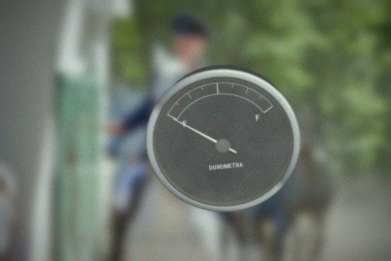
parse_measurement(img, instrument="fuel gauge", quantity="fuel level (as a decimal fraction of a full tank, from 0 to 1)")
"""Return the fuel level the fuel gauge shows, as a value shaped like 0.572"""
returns 0
